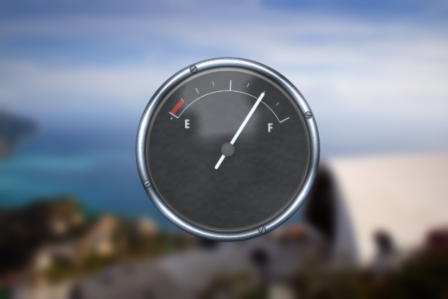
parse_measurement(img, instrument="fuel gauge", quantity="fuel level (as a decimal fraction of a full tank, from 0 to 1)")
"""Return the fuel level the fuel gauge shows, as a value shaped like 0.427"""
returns 0.75
